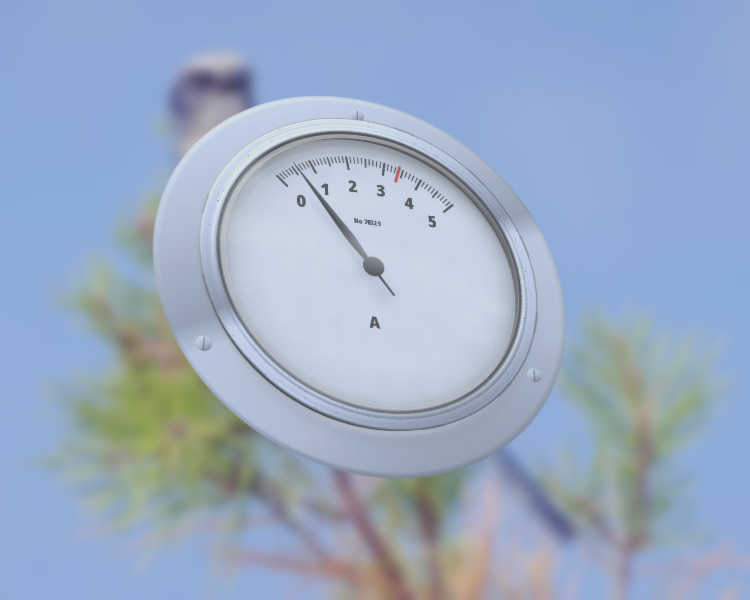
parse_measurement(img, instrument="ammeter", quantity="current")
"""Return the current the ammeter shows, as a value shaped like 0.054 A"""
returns 0.5 A
